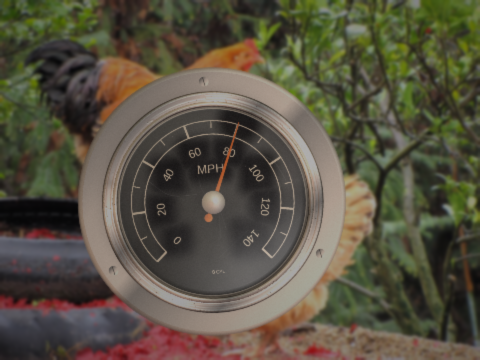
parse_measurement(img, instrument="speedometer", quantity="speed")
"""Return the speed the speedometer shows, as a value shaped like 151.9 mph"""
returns 80 mph
